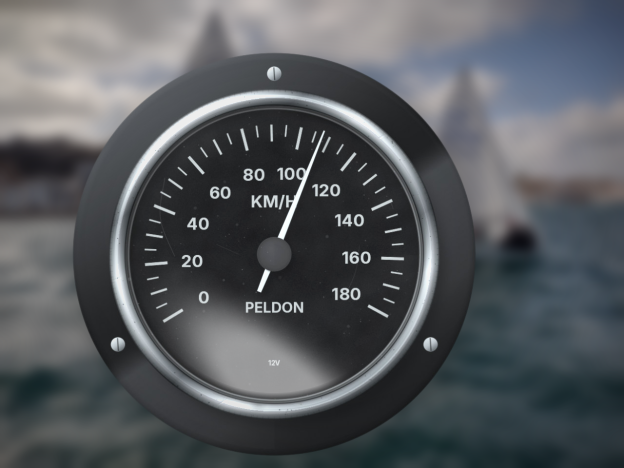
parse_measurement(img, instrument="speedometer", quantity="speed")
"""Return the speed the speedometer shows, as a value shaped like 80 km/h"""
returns 107.5 km/h
